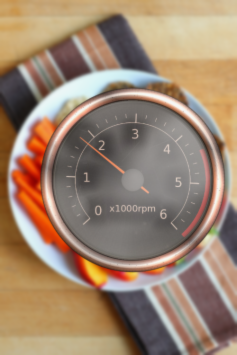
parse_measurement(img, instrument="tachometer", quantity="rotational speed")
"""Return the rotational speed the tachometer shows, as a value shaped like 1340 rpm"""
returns 1800 rpm
